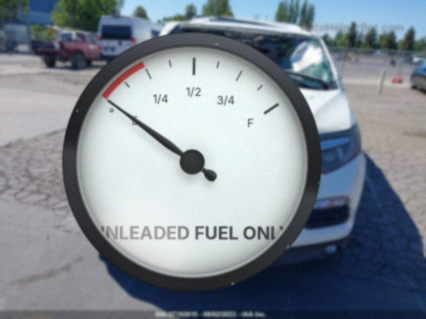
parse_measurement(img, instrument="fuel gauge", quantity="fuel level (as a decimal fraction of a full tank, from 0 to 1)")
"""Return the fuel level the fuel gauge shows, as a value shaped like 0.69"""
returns 0
